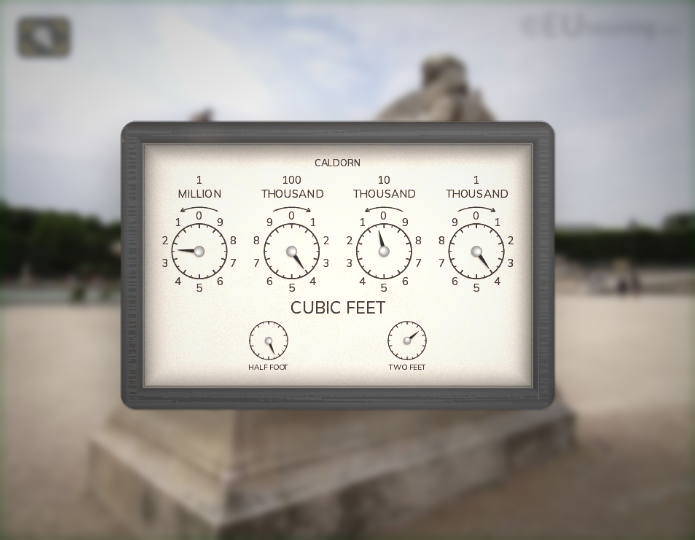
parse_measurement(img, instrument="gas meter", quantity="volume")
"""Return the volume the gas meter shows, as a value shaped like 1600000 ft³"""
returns 240400 ft³
